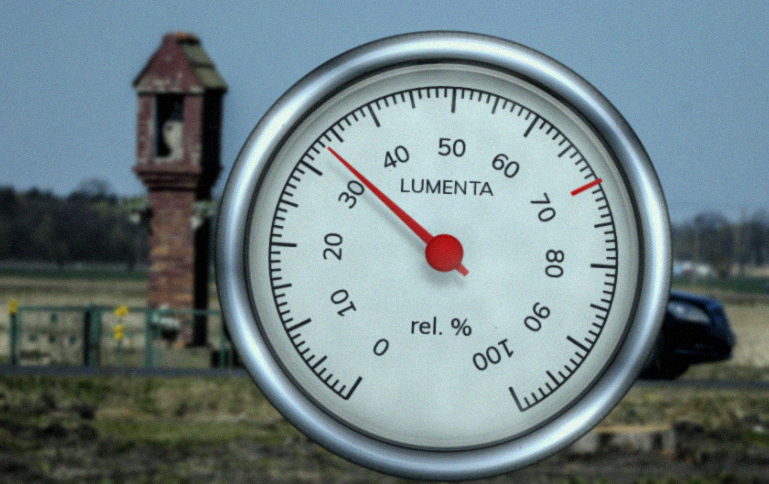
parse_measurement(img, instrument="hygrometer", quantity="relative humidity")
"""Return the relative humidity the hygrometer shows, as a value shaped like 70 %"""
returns 33 %
